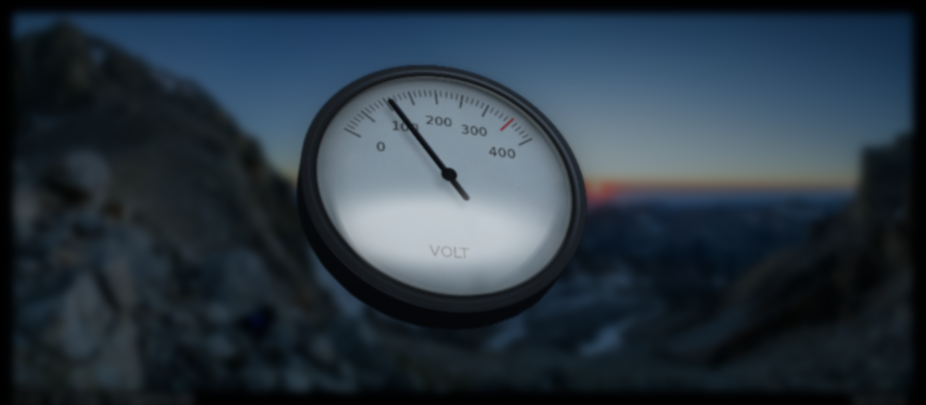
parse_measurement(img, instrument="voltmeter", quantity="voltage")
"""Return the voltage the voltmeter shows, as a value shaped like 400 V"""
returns 100 V
